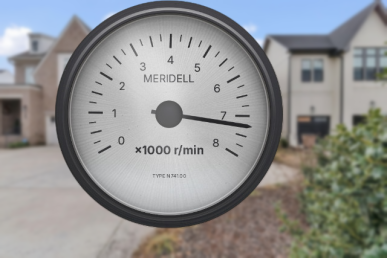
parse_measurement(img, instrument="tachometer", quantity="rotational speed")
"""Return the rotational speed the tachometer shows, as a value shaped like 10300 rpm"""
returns 7250 rpm
